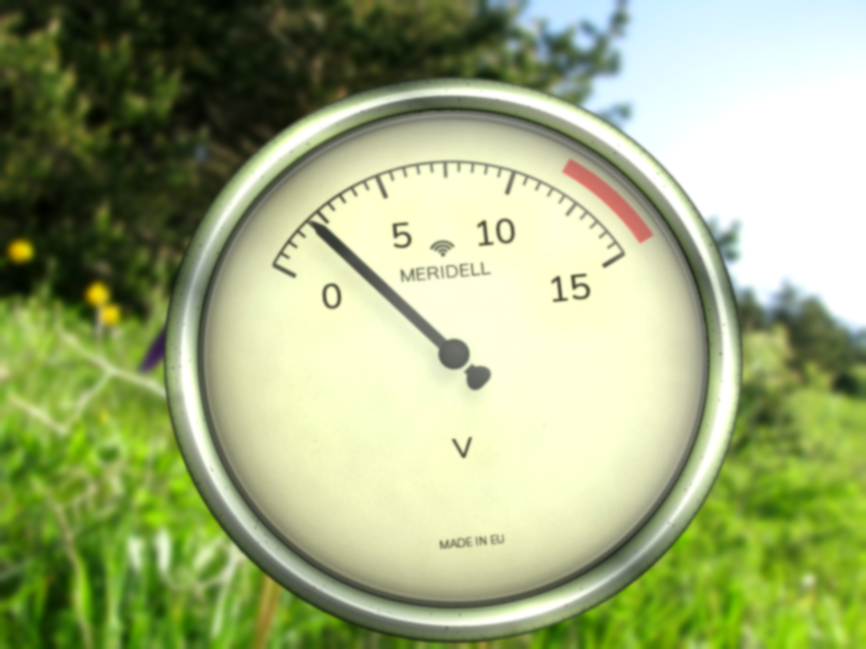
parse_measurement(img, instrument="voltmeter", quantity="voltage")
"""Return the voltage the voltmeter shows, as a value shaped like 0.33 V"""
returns 2 V
